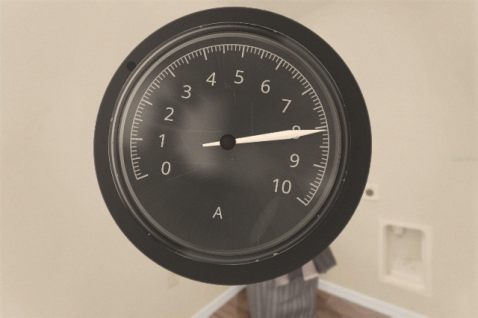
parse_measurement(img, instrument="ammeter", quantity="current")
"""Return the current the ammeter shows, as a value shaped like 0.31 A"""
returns 8.1 A
